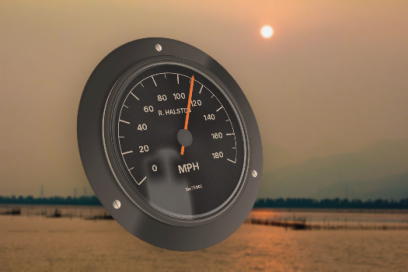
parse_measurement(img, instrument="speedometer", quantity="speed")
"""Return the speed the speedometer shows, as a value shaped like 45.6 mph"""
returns 110 mph
